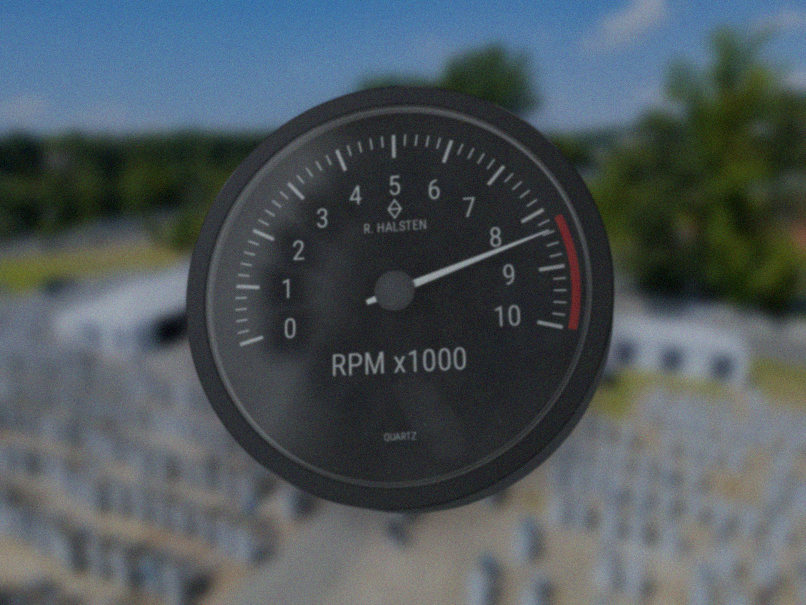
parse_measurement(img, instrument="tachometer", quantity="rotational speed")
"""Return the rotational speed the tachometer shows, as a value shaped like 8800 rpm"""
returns 8400 rpm
